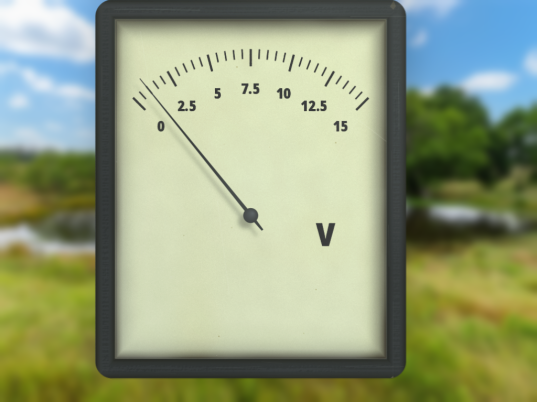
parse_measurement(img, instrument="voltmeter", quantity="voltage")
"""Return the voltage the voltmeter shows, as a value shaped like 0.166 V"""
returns 1 V
